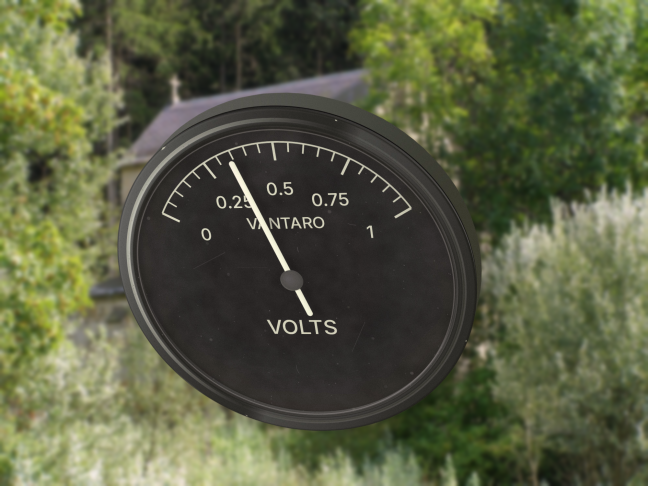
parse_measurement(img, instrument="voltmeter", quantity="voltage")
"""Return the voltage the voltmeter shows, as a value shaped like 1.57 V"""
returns 0.35 V
